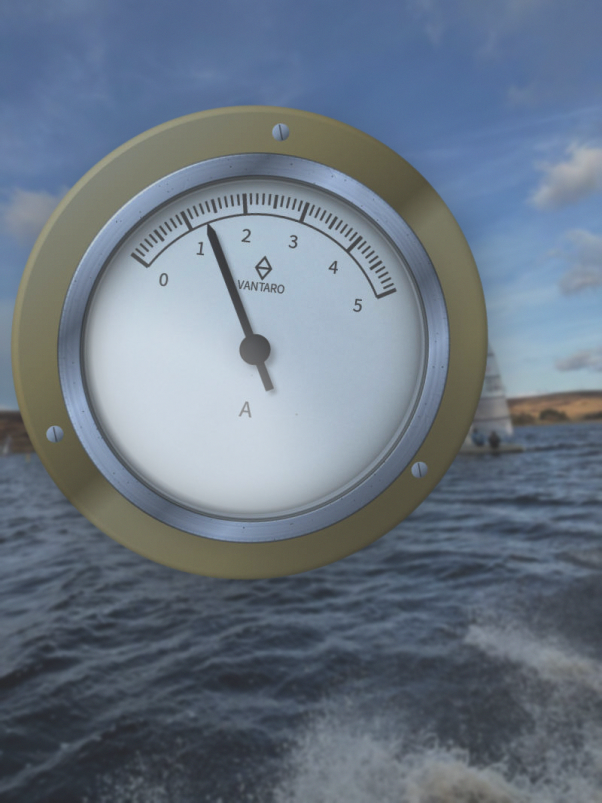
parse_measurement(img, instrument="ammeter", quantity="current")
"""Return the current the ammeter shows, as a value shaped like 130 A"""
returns 1.3 A
